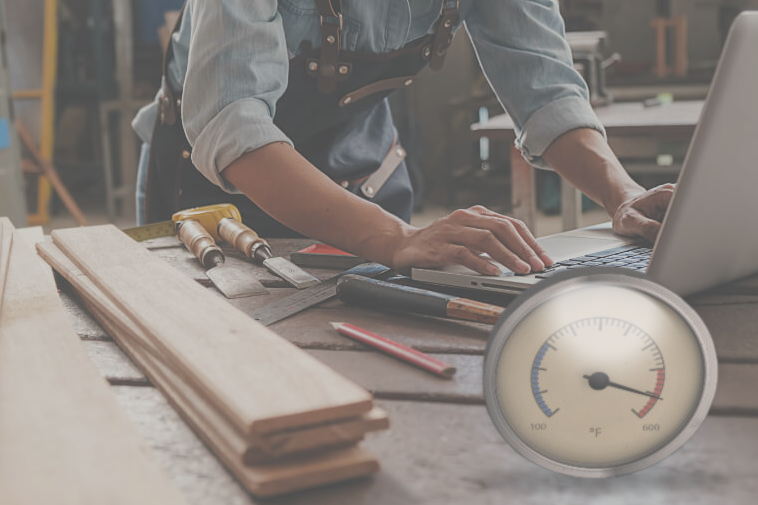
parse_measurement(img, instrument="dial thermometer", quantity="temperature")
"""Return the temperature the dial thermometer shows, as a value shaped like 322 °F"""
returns 550 °F
